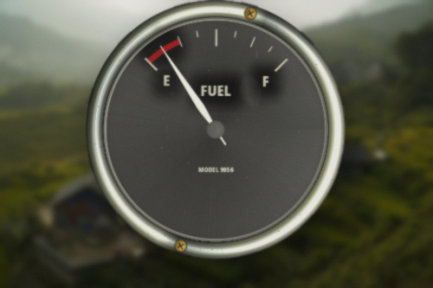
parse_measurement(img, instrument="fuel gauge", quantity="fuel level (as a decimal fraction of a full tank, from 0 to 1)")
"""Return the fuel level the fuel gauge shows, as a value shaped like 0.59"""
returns 0.125
